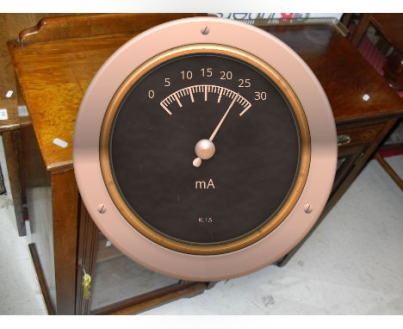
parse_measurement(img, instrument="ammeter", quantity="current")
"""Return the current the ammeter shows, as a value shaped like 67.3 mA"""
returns 25 mA
